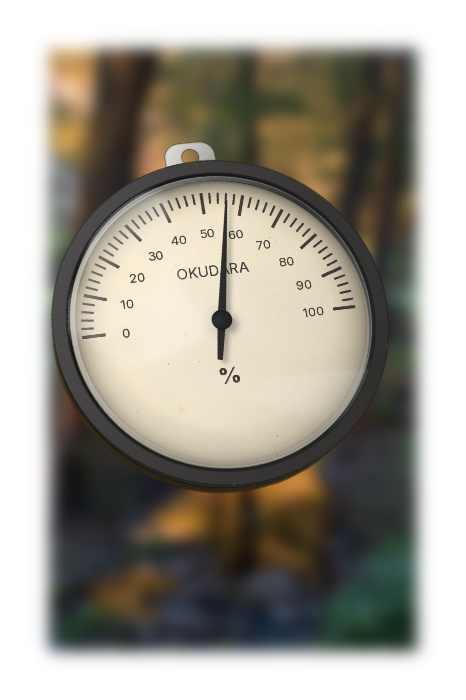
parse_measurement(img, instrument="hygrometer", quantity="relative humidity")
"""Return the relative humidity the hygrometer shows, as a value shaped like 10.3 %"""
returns 56 %
